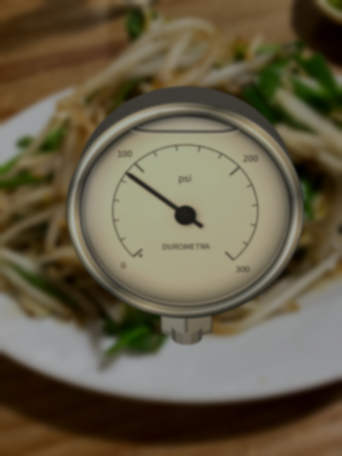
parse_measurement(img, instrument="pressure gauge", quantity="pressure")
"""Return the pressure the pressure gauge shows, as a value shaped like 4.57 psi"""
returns 90 psi
